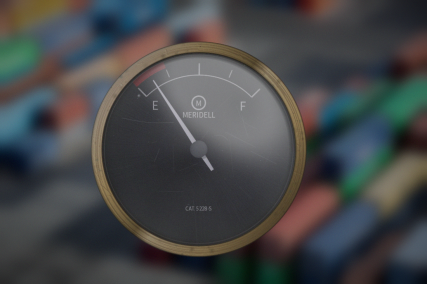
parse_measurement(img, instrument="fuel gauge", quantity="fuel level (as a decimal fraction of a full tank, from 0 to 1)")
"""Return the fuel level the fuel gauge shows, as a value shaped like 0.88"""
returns 0.125
